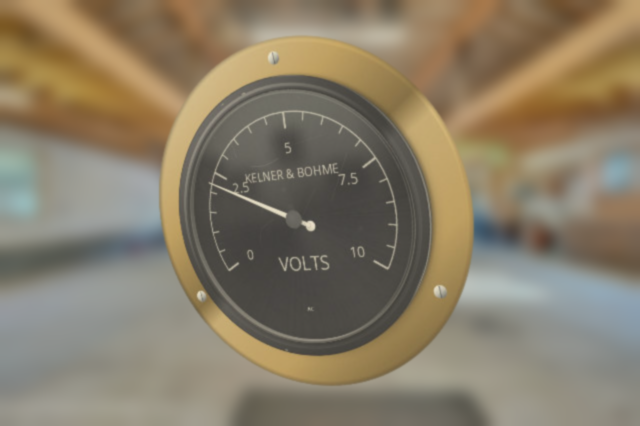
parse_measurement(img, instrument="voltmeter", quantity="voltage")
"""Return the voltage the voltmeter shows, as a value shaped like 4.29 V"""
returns 2.25 V
